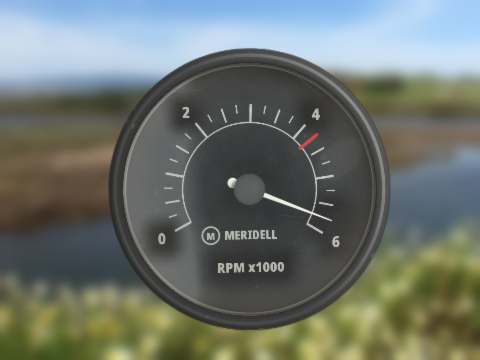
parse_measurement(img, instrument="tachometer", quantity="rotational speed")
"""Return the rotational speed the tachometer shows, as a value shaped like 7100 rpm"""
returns 5750 rpm
